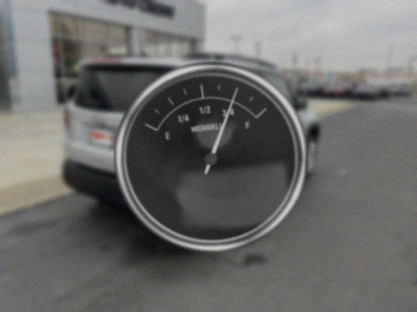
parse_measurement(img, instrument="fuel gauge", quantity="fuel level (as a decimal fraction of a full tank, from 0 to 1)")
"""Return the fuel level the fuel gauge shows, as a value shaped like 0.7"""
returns 0.75
